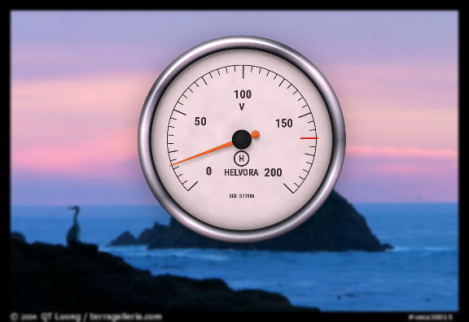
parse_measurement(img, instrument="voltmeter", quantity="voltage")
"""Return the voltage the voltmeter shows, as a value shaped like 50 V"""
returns 17.5 V
